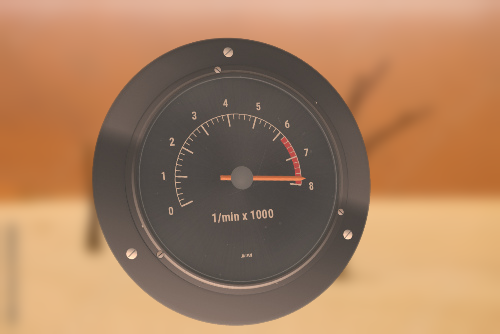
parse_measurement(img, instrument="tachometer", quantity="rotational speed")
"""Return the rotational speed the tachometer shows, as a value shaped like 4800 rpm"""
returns 7800 rpm
